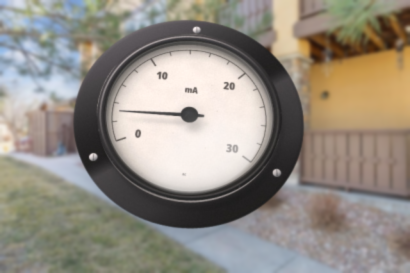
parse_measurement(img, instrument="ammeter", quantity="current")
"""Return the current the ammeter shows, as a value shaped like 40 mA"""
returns 3 mA
